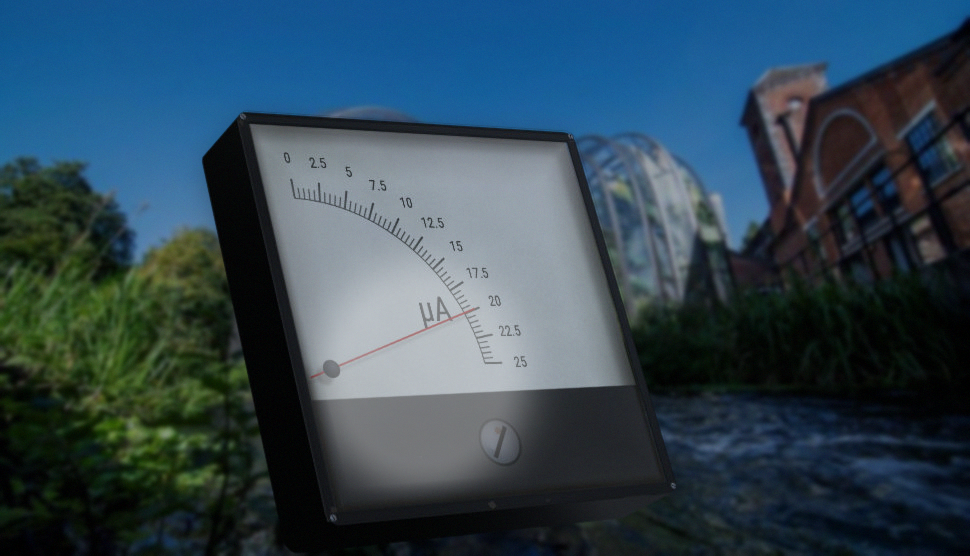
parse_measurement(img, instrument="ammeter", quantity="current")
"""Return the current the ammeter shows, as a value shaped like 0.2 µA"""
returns 20 µA
